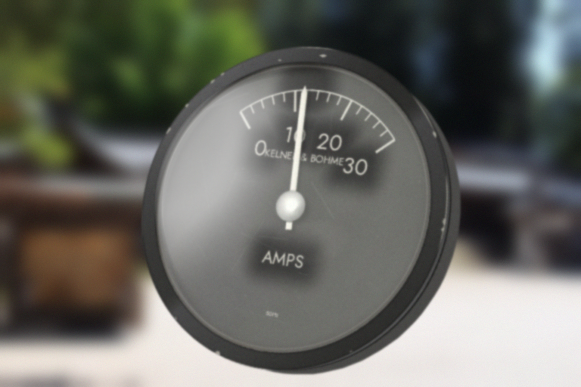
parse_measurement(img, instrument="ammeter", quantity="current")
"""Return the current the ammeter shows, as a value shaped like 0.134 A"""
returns 12 A
